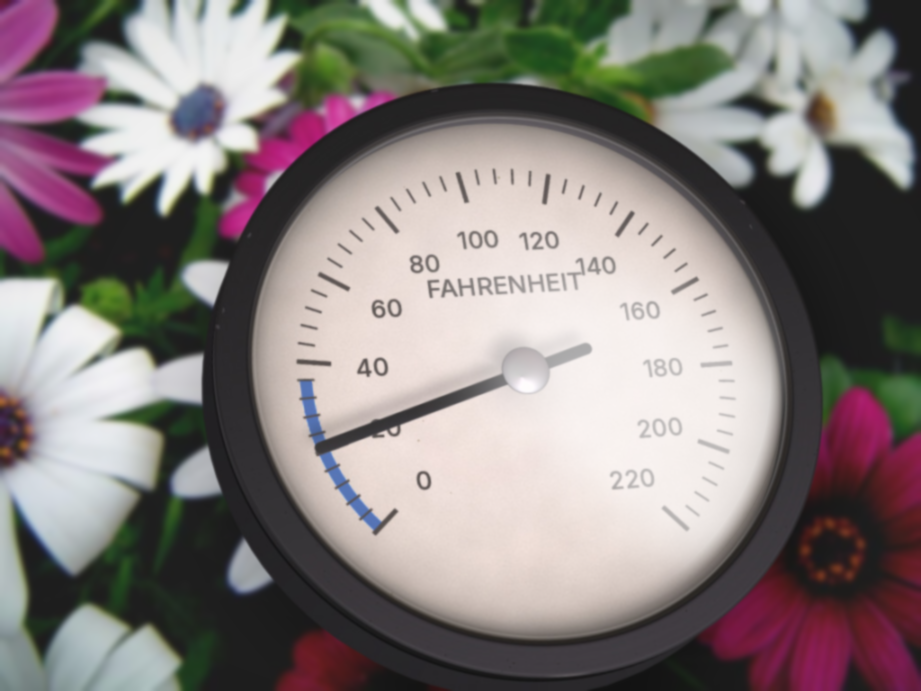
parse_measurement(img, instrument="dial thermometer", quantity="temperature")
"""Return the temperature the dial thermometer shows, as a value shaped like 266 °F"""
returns 20 °F
